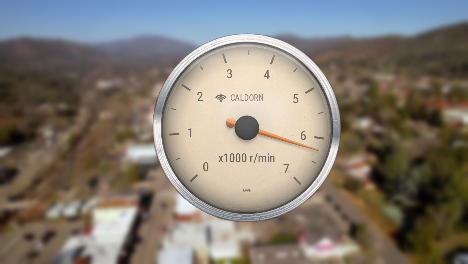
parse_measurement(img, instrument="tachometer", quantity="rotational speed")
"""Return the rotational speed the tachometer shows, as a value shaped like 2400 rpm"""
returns 6250 rpm
